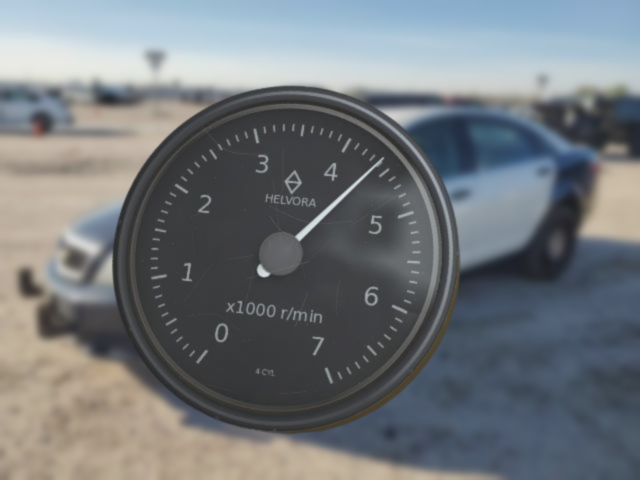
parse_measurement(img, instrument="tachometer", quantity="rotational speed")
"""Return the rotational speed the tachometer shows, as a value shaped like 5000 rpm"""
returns 4400 rpm
